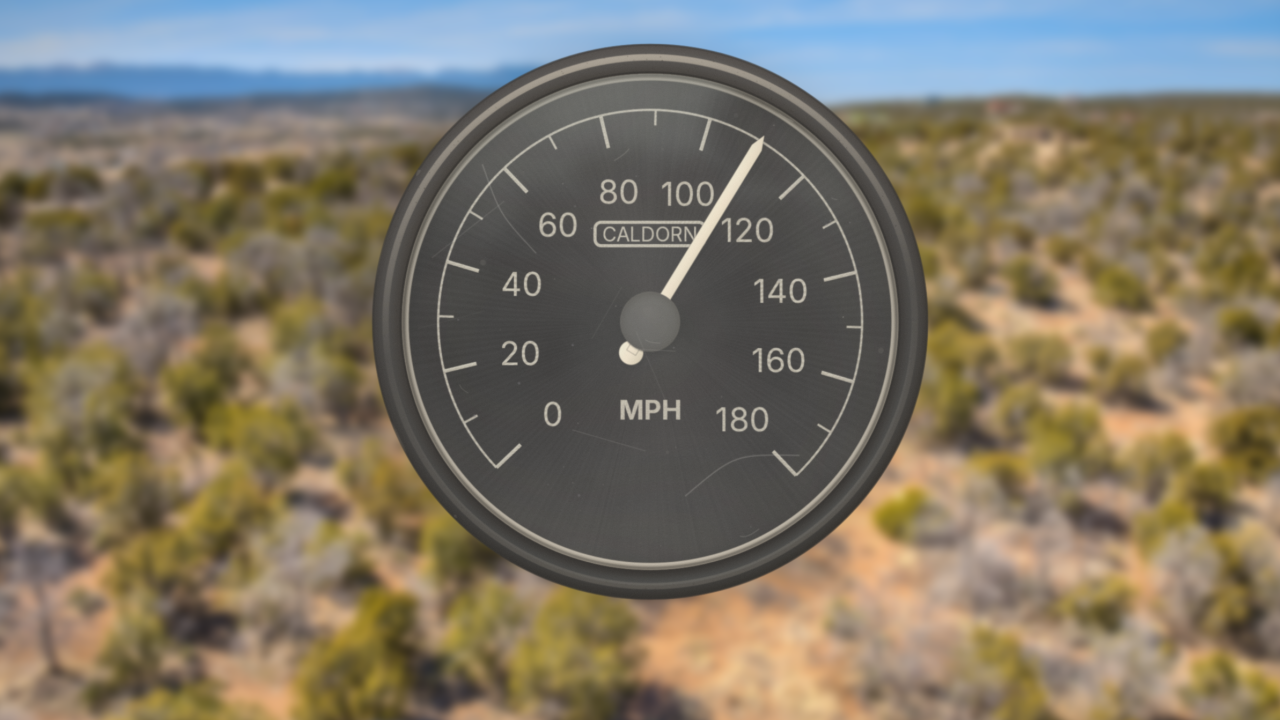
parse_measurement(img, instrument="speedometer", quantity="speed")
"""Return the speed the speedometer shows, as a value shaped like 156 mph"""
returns 110 mph
